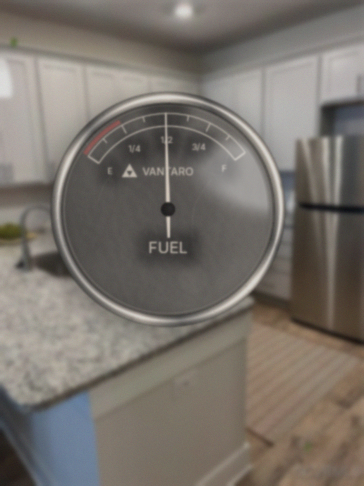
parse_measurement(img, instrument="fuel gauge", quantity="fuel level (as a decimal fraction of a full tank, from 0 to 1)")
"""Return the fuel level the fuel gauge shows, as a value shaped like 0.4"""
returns 0.5
